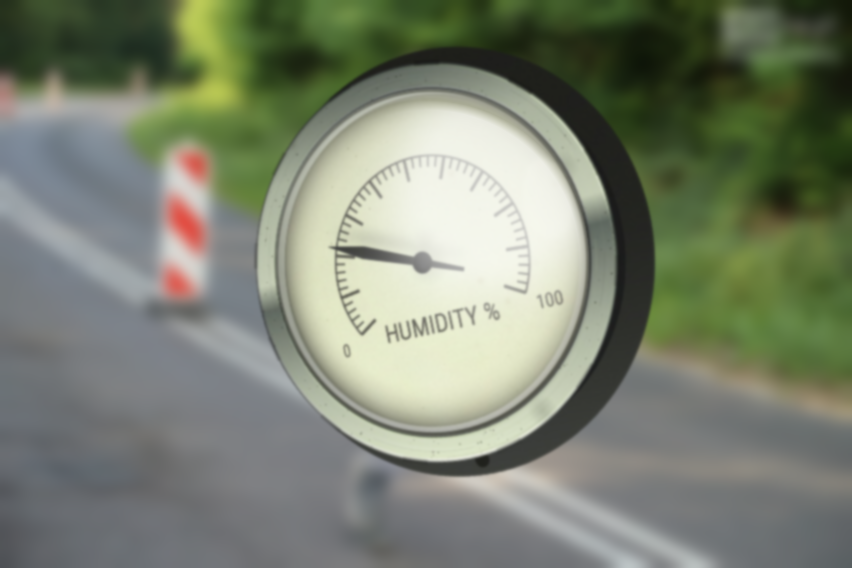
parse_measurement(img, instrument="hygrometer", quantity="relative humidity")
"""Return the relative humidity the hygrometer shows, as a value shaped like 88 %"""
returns 22 %
